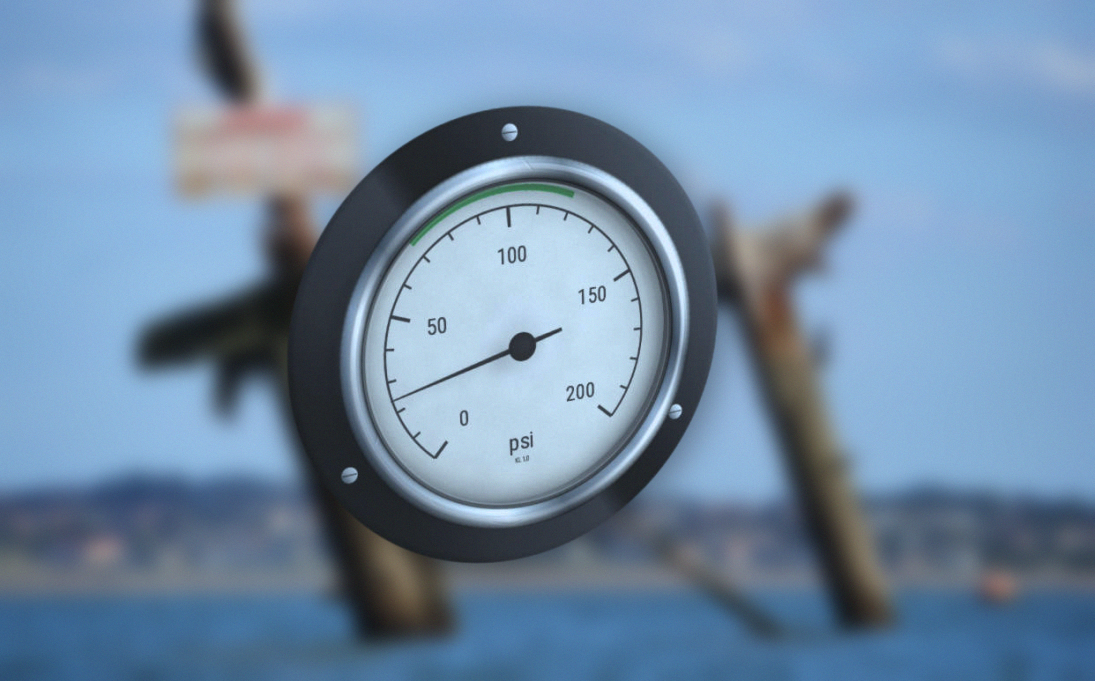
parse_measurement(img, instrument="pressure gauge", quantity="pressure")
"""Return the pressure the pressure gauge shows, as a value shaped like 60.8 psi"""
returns 25 psi
